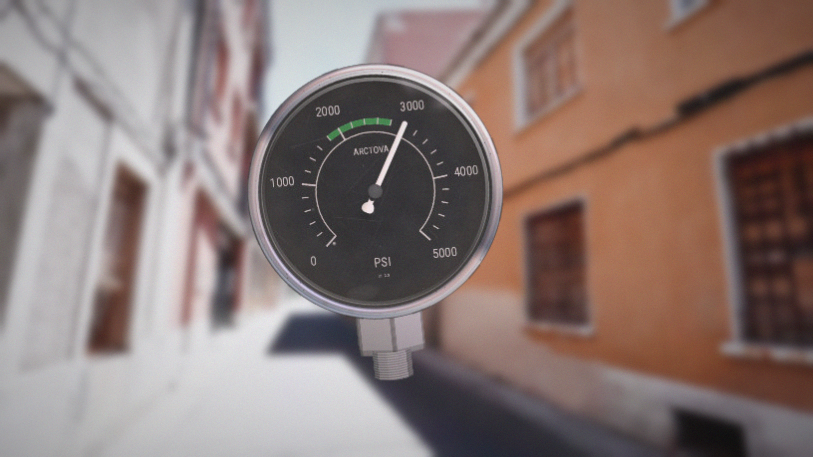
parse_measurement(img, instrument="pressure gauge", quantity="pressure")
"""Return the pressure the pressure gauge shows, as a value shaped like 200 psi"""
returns 3000 psi
